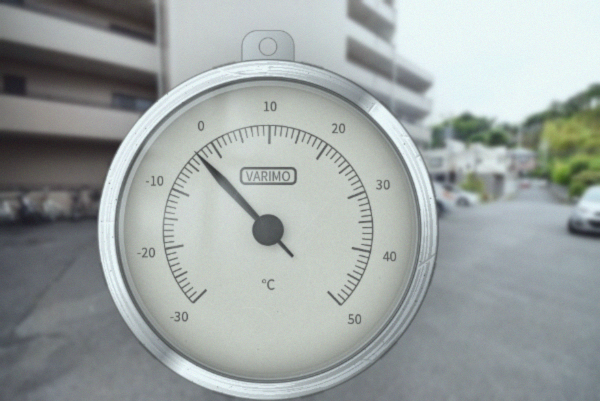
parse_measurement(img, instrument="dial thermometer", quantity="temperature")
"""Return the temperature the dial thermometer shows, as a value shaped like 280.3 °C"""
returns -3 °C
